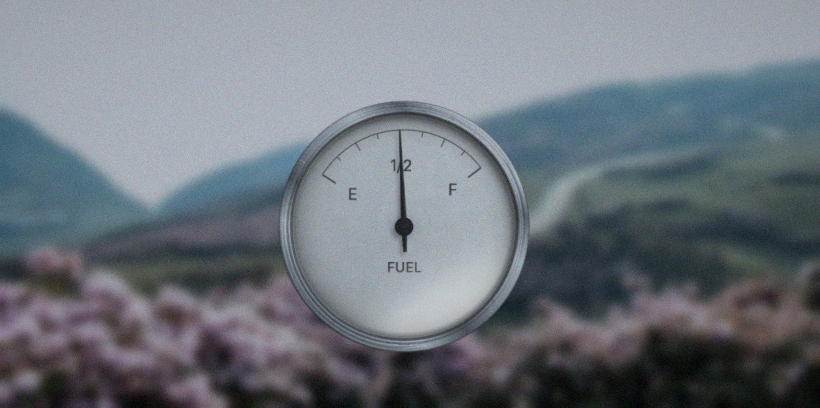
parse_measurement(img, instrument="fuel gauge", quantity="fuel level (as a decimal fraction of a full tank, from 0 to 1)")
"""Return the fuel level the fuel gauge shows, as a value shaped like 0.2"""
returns 0.5
